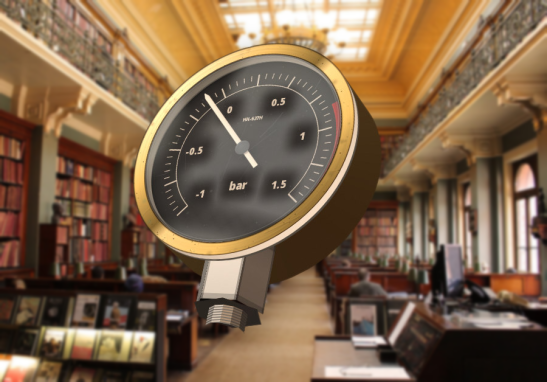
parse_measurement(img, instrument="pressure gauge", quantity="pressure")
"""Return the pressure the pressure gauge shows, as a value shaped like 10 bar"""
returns -0.1 bar
